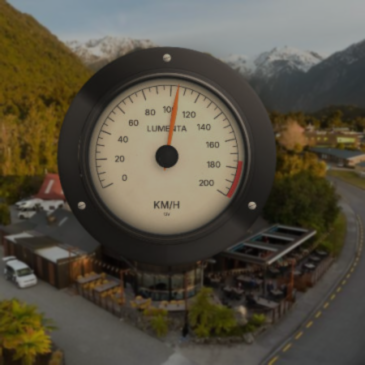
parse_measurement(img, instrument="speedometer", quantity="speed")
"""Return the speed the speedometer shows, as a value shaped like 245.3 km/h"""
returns 105 km/h
